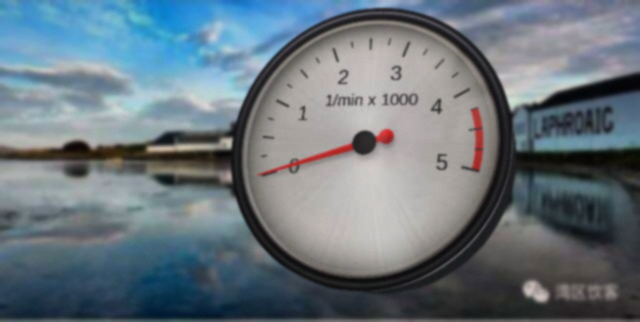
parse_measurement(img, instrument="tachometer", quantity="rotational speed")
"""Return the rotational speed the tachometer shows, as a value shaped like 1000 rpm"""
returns 0 rpm
